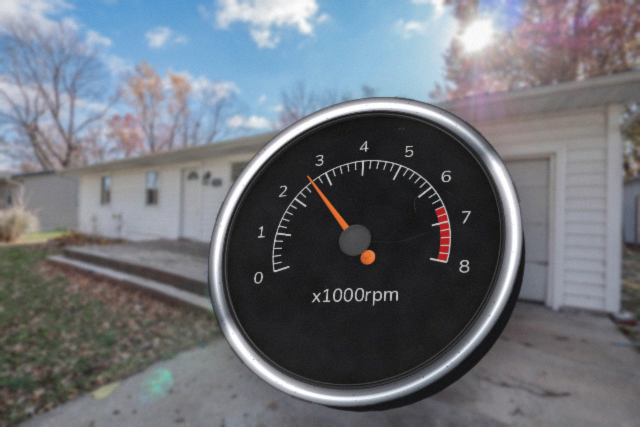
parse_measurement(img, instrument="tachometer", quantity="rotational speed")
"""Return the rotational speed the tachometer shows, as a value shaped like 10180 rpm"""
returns 2600 rpm
